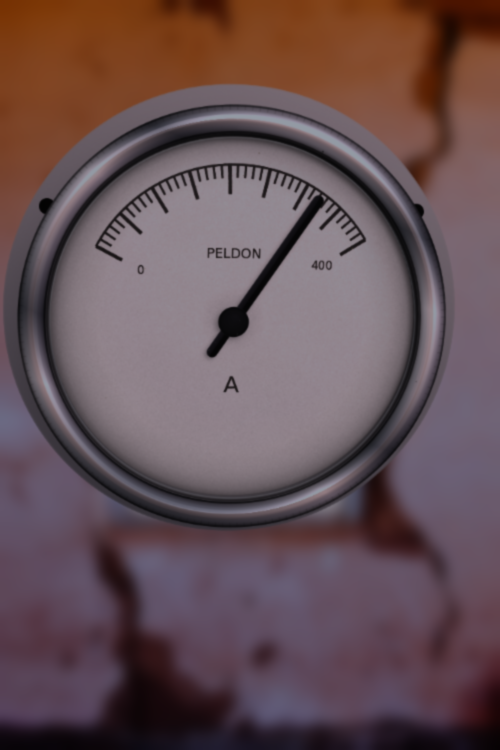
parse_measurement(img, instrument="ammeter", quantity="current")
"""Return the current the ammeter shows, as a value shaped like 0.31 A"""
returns 320 A
